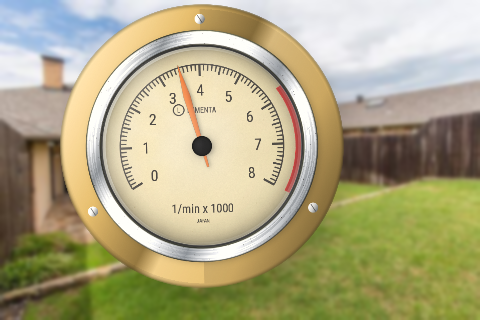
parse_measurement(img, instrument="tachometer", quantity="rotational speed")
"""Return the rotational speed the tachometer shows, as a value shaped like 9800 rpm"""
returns 3500 rpm
